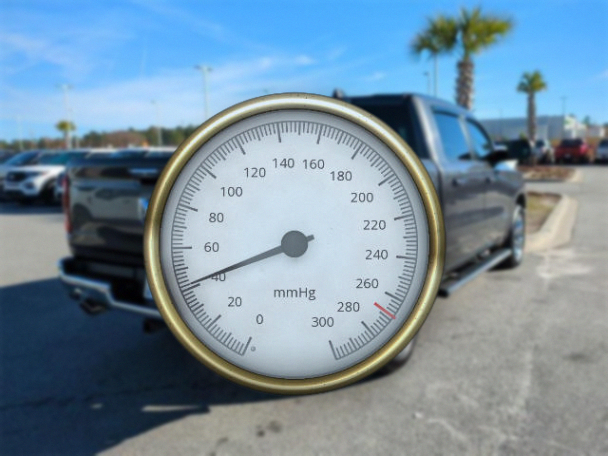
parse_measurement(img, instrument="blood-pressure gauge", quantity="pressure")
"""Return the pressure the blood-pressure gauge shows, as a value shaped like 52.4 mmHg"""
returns 42 mmHg
